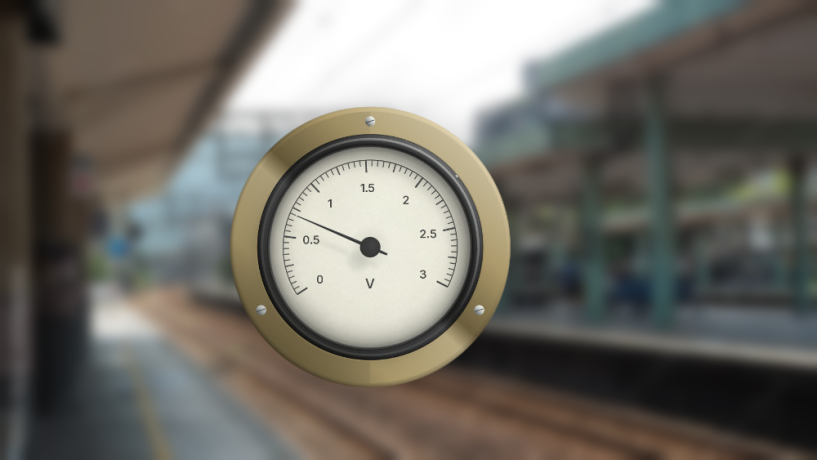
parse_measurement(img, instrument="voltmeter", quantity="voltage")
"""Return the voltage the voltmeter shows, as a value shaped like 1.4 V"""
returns 0.7 V
